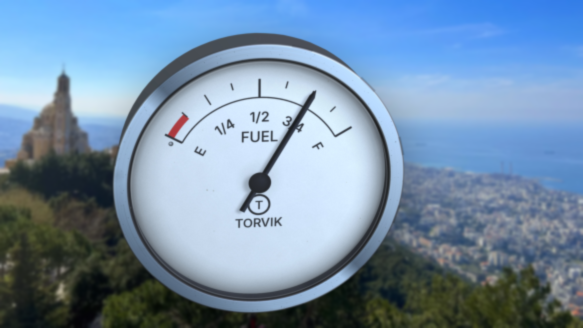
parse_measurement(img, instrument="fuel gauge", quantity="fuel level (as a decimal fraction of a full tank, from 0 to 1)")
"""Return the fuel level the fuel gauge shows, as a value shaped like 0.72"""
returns 0.75
